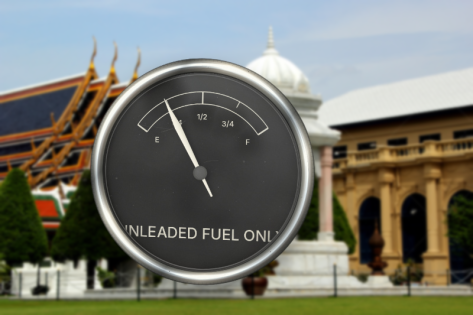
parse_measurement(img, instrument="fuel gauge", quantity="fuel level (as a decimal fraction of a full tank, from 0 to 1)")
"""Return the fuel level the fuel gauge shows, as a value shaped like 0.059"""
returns 0.25
